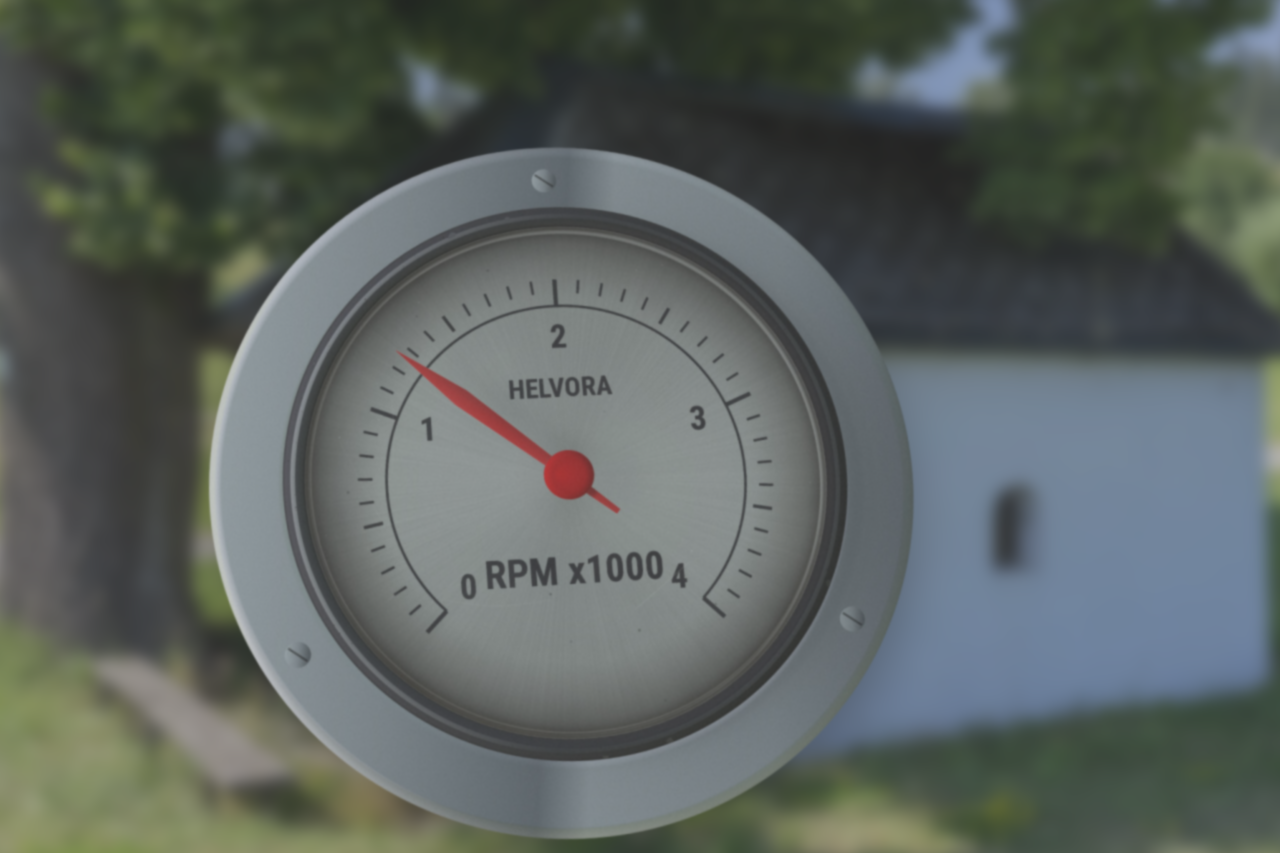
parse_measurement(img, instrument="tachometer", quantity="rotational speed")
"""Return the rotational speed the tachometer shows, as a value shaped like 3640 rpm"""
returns 1250 rpm
